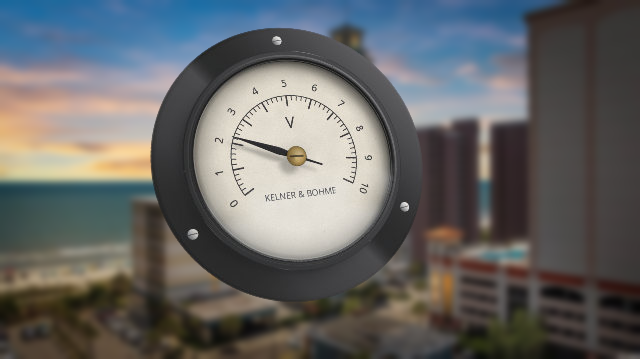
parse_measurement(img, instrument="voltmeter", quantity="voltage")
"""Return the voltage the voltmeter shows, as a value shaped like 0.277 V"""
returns 2.2 V
